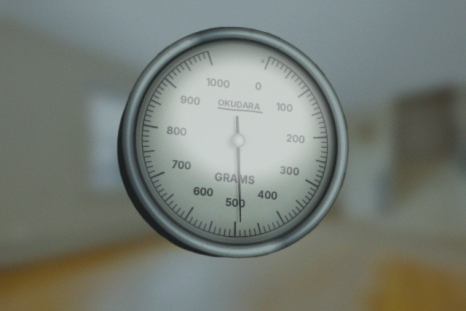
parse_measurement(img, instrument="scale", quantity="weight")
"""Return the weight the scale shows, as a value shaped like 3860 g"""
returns 490 g
